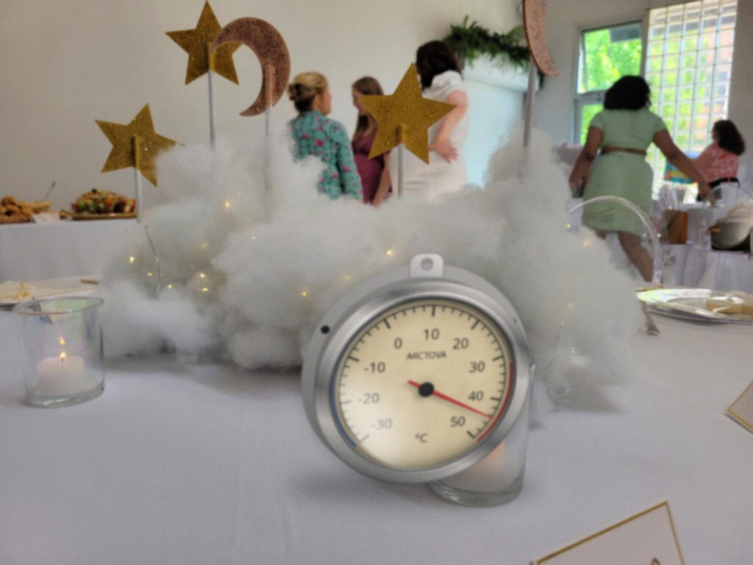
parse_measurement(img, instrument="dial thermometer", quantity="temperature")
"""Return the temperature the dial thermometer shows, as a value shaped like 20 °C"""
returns 44 °C
